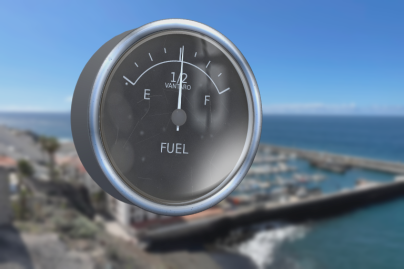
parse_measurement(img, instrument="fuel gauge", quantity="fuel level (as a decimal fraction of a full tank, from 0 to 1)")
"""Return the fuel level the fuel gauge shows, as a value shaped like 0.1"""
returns 0.5
